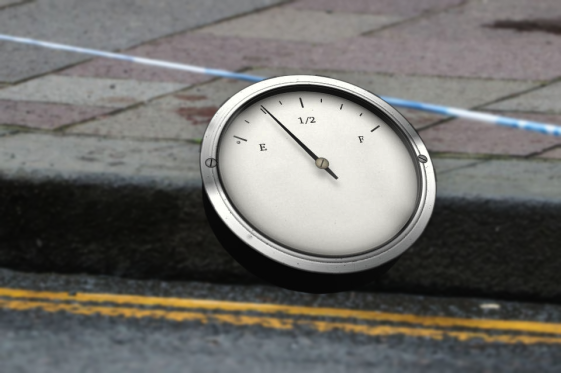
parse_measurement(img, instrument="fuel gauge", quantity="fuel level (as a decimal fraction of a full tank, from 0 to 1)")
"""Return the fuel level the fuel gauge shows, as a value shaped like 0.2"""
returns 0.25
